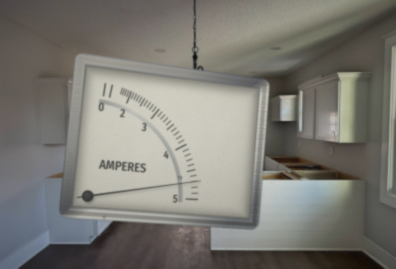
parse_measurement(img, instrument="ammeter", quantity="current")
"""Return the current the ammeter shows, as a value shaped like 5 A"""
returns 4.7 A
